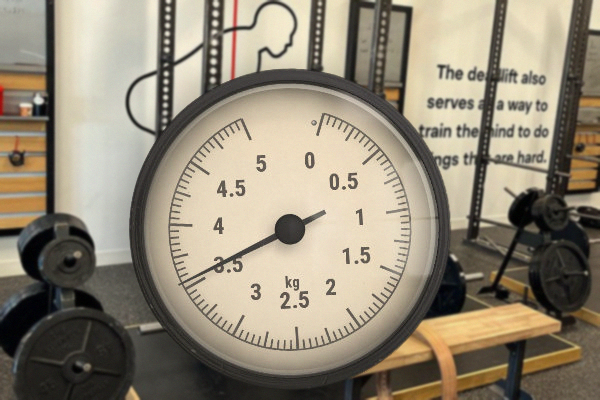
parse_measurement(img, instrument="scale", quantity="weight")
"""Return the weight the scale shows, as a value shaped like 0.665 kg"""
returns 3.55 kg
